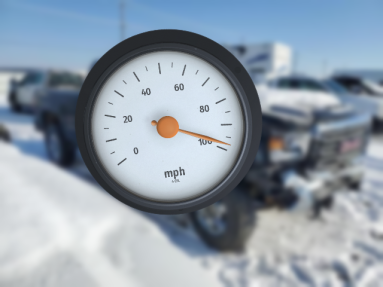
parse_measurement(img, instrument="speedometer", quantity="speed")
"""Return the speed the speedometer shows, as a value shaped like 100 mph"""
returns 97.5 mph
